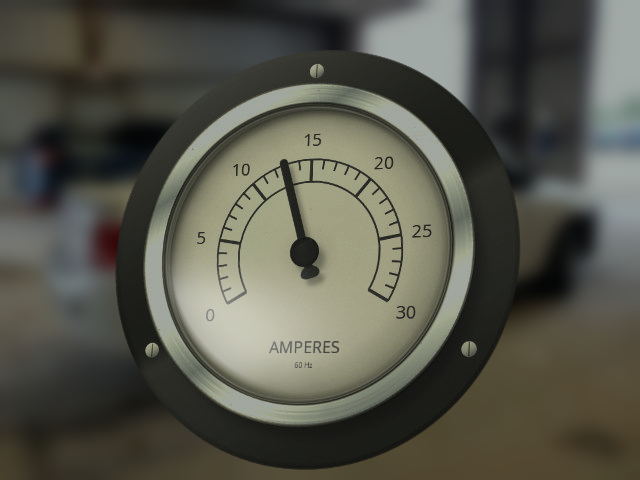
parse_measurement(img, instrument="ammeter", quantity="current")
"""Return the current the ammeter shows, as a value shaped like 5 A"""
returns 13 A
